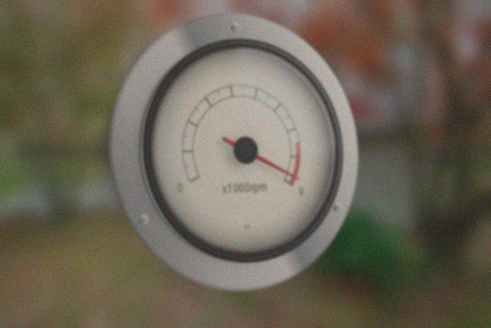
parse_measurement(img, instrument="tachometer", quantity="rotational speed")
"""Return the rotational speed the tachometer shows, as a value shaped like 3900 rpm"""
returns 8750 rpm
